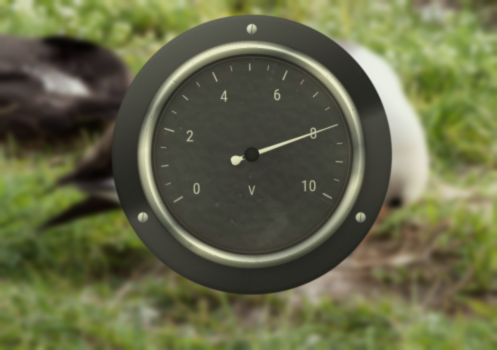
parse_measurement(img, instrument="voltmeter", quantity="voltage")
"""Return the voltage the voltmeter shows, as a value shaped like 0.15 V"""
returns 8 V
